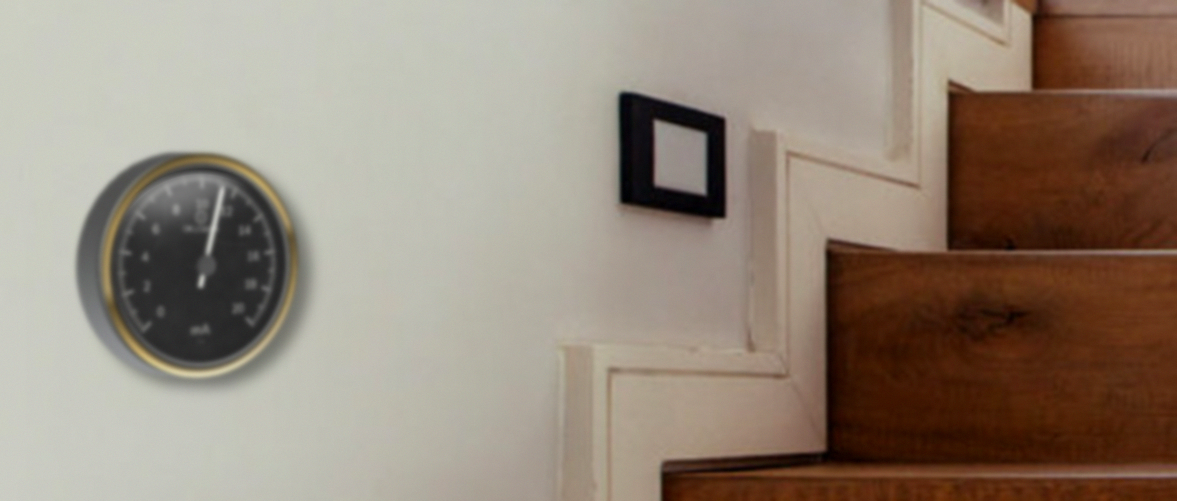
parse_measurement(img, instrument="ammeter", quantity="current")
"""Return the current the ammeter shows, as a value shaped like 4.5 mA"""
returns 11 mA
